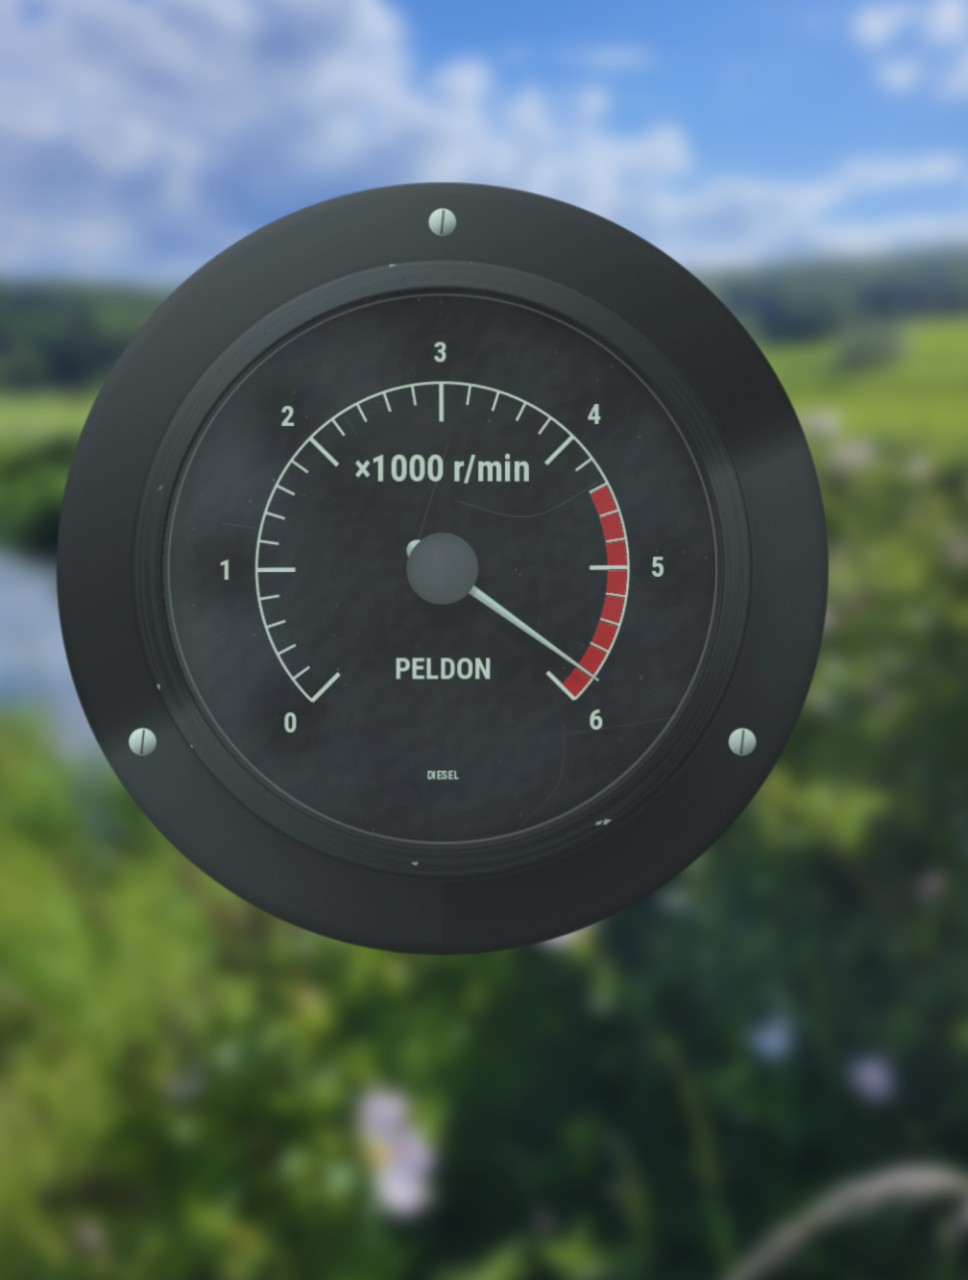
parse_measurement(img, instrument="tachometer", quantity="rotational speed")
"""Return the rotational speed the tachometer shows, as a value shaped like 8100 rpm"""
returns 5800 rpm
